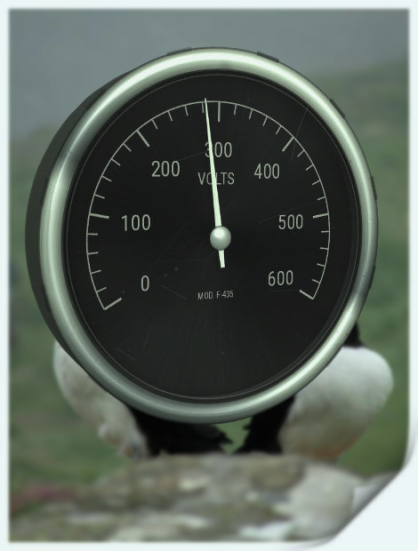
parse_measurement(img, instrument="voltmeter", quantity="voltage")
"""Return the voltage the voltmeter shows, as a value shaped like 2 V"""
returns 280 V
